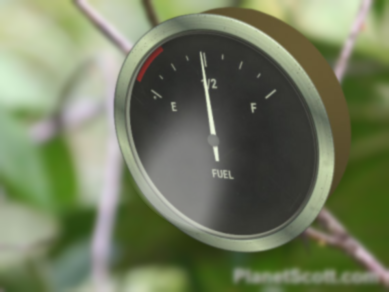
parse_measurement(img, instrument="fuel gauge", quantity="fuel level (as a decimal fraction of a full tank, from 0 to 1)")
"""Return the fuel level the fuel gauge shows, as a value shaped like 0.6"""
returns 0.5
